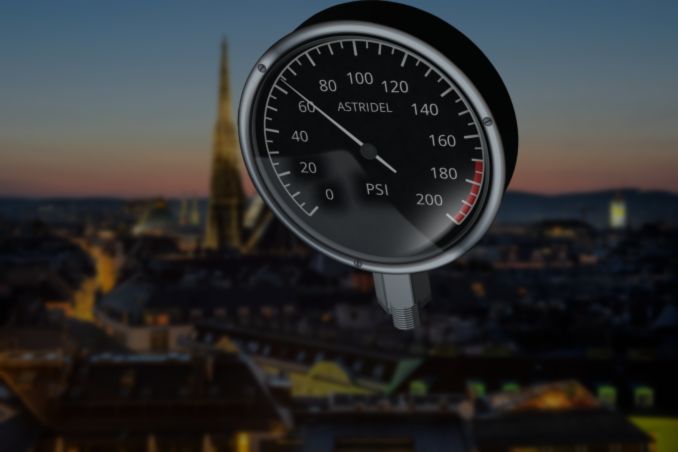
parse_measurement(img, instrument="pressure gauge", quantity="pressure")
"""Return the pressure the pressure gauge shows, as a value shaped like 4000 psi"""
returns 65 psi
